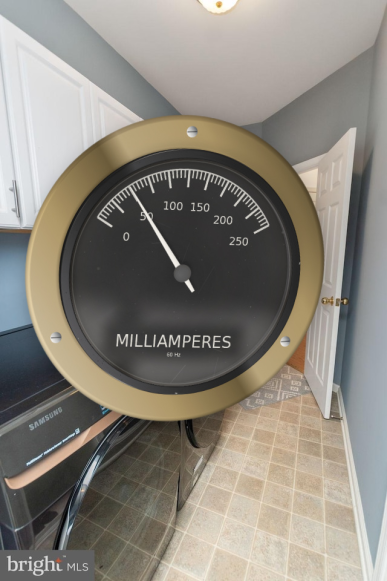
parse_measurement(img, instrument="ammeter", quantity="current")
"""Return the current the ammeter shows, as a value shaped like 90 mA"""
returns 50 mA
